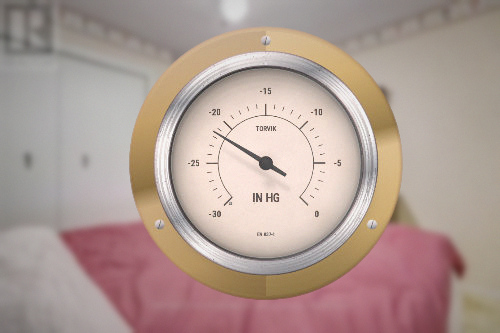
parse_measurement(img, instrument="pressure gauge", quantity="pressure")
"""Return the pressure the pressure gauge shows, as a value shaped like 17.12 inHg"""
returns -21.5 inHg
